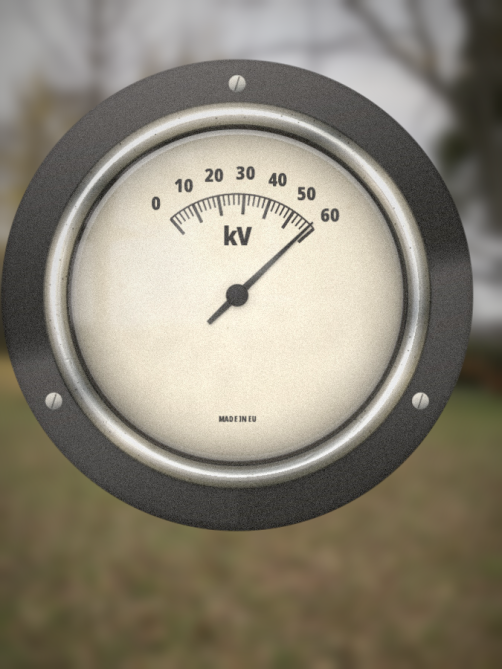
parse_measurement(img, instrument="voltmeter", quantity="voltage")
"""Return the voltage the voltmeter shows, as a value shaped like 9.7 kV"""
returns 58 kV
